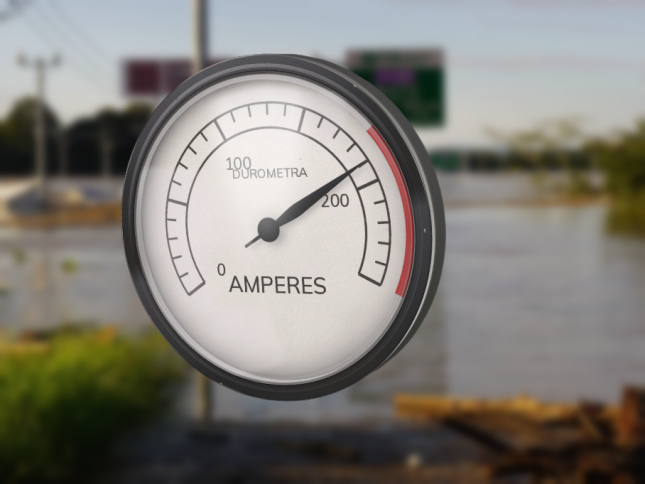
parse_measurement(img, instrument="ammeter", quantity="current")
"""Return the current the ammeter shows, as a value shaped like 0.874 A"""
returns 190 A
